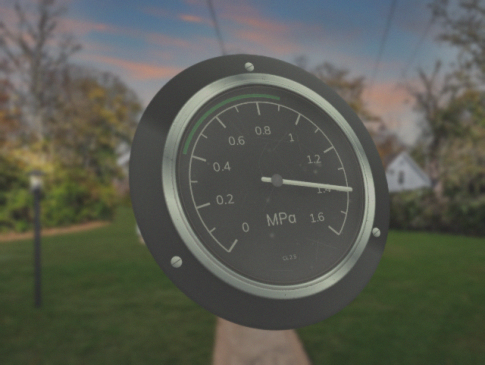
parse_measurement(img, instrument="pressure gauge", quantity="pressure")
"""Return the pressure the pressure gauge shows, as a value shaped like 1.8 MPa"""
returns 1.4 MPa
